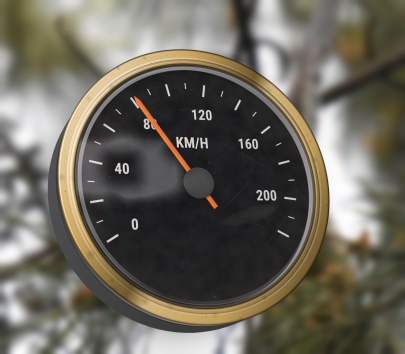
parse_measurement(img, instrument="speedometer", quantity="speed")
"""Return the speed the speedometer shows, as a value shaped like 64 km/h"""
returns 80 km/h
